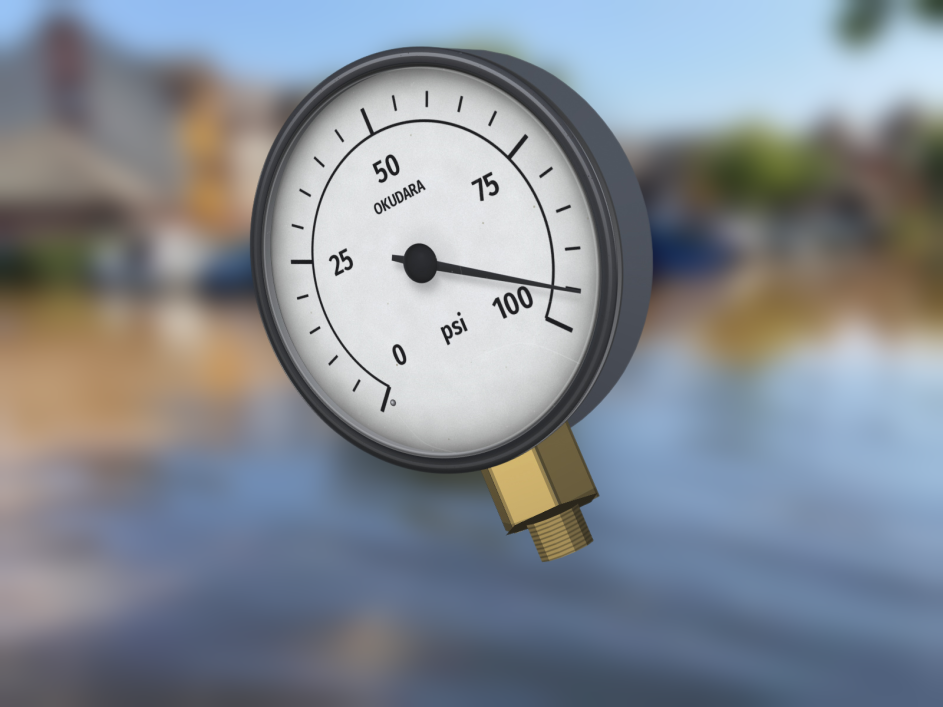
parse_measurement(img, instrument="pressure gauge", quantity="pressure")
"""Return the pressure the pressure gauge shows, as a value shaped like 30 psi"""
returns 95 psi
